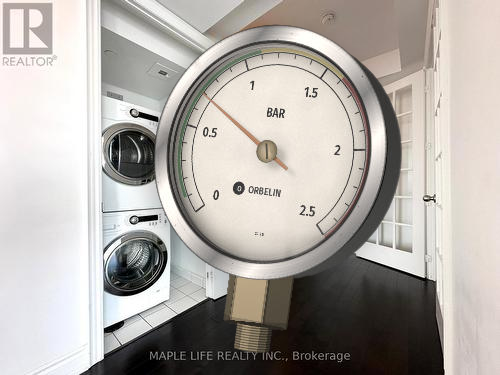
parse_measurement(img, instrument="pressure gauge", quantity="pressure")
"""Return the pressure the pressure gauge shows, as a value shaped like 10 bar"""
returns 0.7 bar
